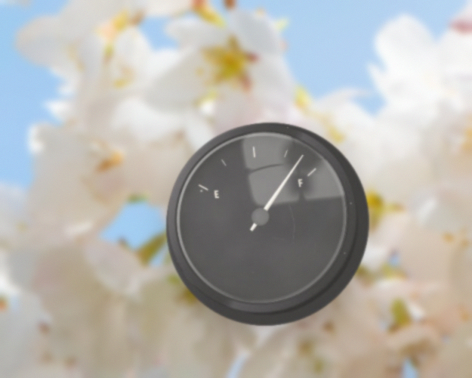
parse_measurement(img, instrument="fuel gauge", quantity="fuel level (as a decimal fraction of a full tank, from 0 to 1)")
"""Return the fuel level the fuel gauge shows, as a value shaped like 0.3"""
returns 0.875
